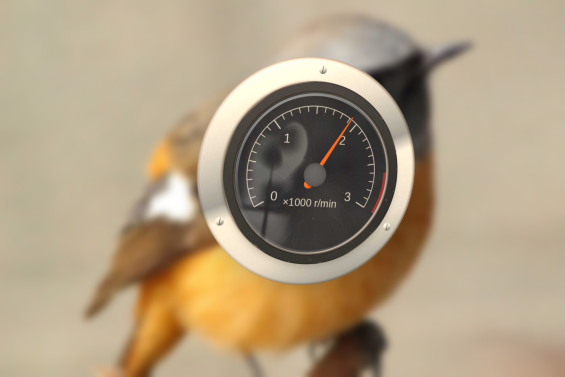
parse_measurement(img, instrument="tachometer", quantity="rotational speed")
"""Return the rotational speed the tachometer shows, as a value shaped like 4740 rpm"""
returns 1900 rpm
